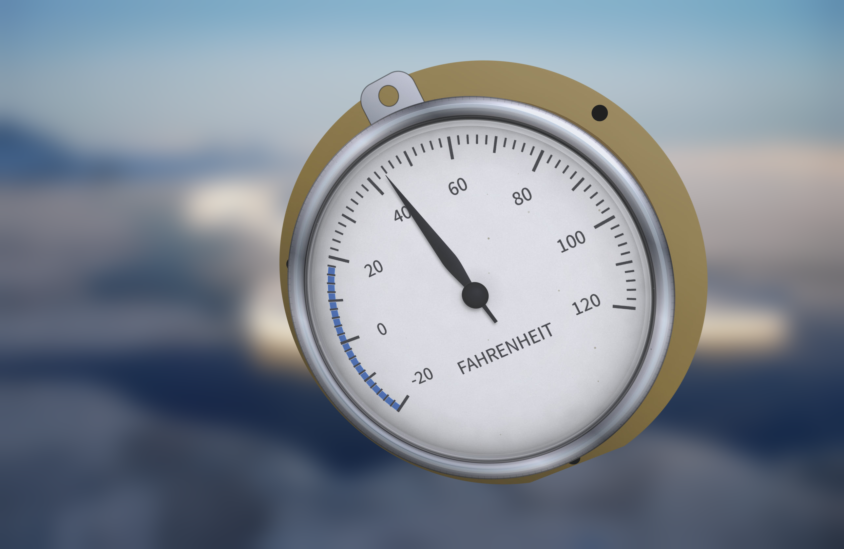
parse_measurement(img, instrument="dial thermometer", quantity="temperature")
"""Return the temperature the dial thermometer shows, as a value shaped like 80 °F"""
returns 44 °F
